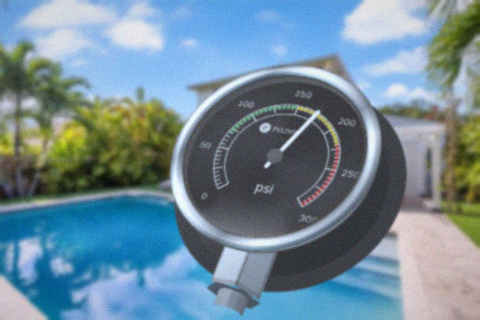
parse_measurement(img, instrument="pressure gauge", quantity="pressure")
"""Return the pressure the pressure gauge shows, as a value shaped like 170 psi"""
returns 175 psi
